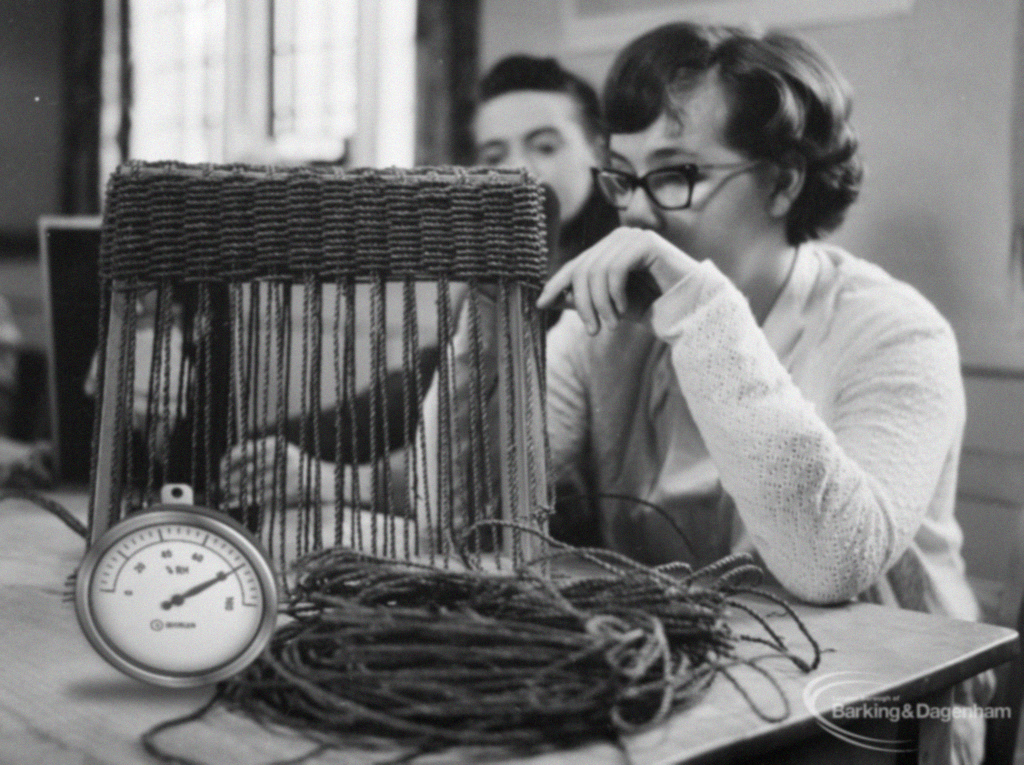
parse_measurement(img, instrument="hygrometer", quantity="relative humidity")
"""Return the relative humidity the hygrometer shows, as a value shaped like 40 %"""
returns 80 %
